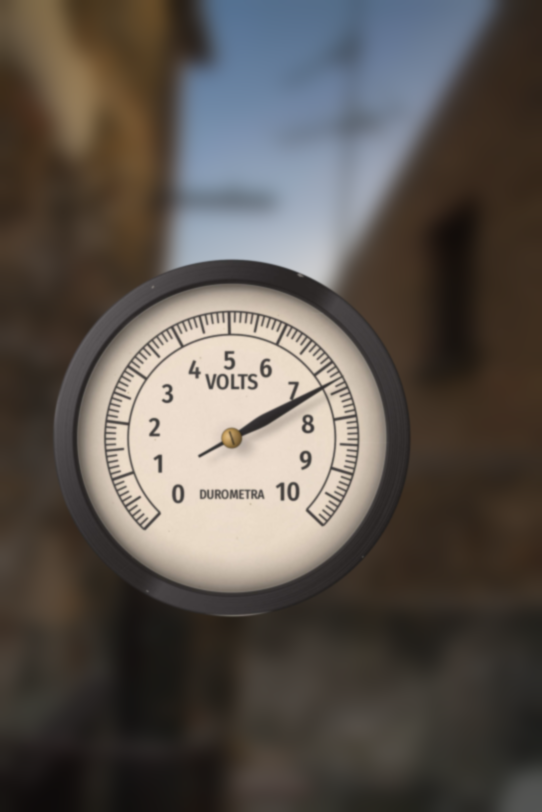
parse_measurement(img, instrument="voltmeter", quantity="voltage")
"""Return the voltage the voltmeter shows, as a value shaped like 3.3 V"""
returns 7.3 V
